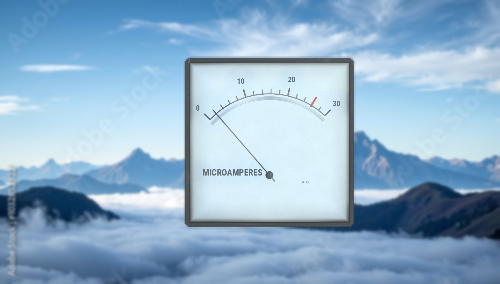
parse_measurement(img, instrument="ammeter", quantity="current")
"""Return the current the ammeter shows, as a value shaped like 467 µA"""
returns 2 µA
